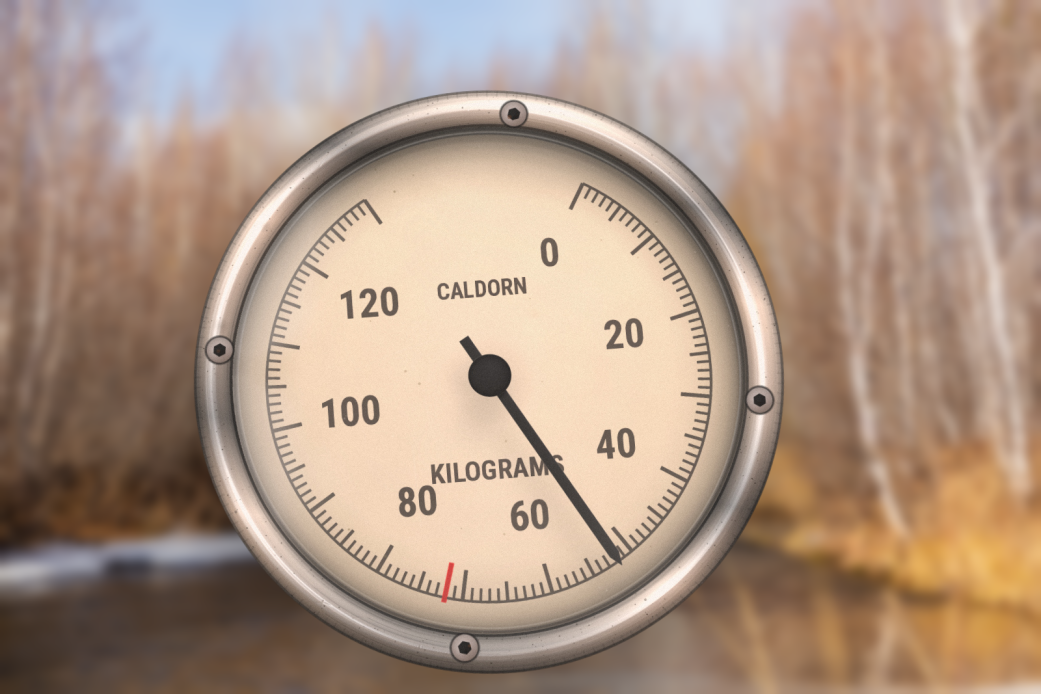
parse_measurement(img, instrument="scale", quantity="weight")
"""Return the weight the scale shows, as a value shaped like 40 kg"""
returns 52 kg
